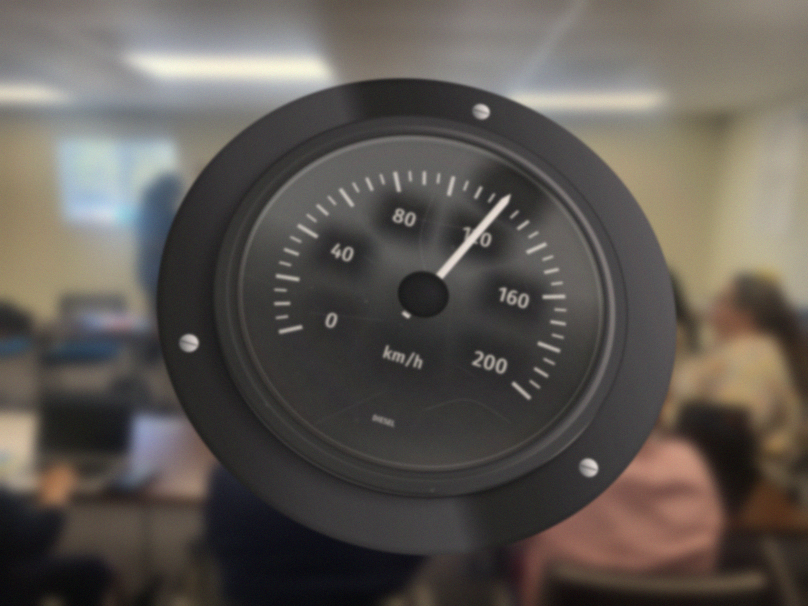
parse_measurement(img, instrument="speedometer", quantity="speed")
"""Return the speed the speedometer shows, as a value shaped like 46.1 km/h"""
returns 120 km/h
